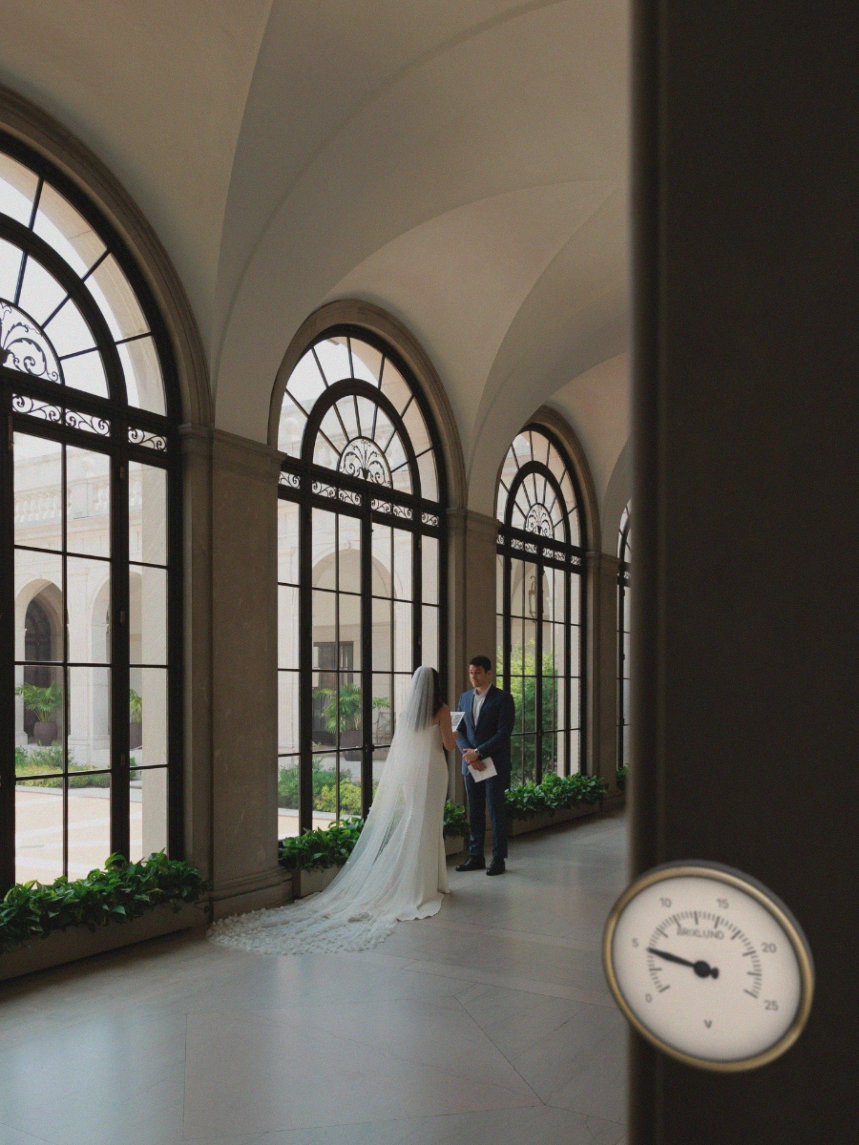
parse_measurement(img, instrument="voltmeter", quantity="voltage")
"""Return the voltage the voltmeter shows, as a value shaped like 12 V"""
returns 5 V
